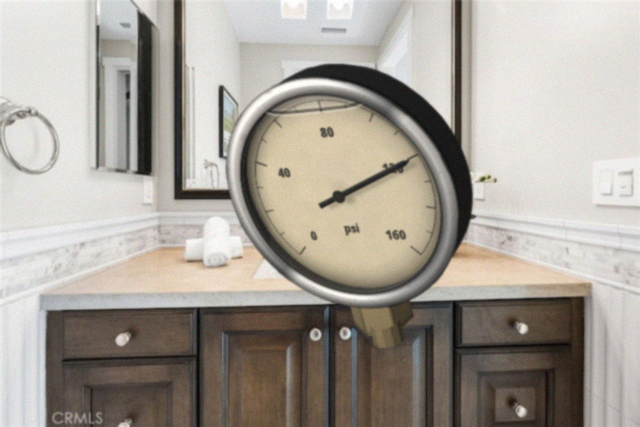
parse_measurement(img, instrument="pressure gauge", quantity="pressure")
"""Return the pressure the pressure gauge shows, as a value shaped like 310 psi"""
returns 120 psi
